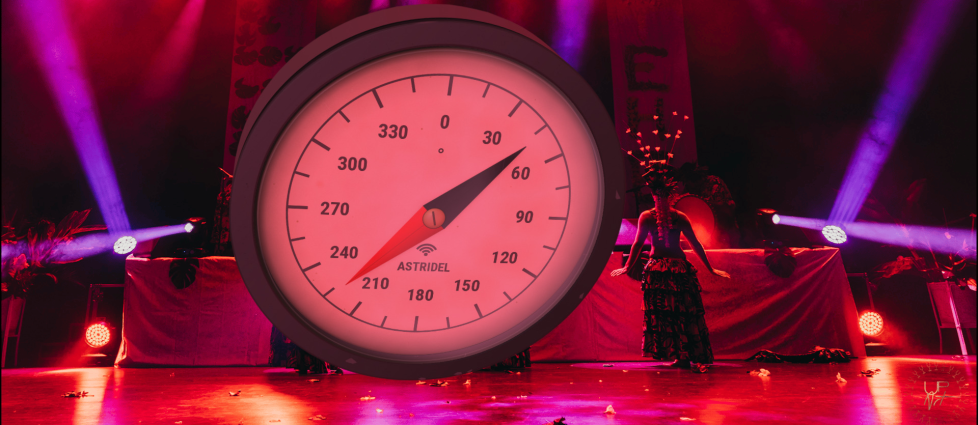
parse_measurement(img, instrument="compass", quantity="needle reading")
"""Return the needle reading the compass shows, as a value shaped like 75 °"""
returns 225 °
